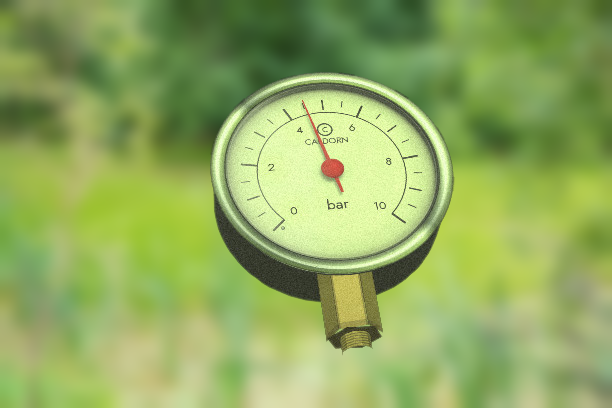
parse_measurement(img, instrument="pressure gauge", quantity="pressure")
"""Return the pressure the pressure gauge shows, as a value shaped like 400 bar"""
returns 4.5 bar
